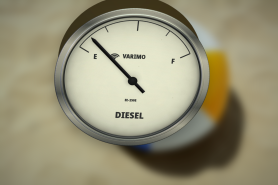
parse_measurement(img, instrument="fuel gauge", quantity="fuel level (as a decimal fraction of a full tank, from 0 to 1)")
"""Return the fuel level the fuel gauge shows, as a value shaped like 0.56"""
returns 0.125
